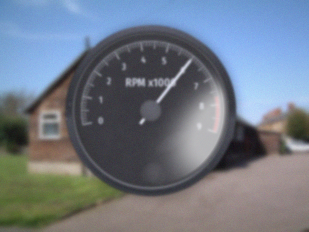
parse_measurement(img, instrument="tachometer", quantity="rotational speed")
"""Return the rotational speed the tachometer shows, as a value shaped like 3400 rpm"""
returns 6000 rpm
